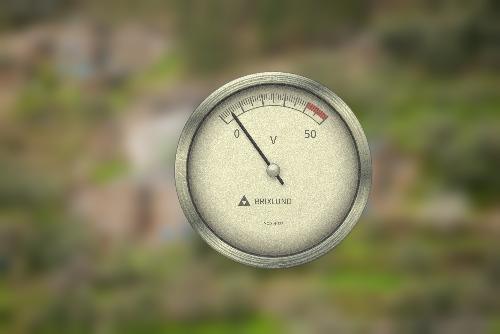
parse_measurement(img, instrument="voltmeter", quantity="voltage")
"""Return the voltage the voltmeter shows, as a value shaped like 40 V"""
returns 5 V
